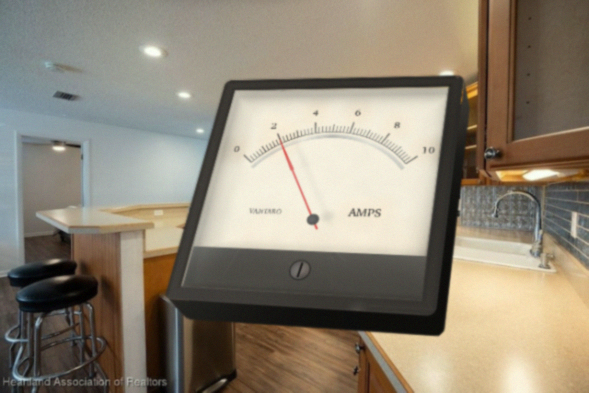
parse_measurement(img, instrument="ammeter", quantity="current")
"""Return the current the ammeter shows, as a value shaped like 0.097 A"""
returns 2 A
